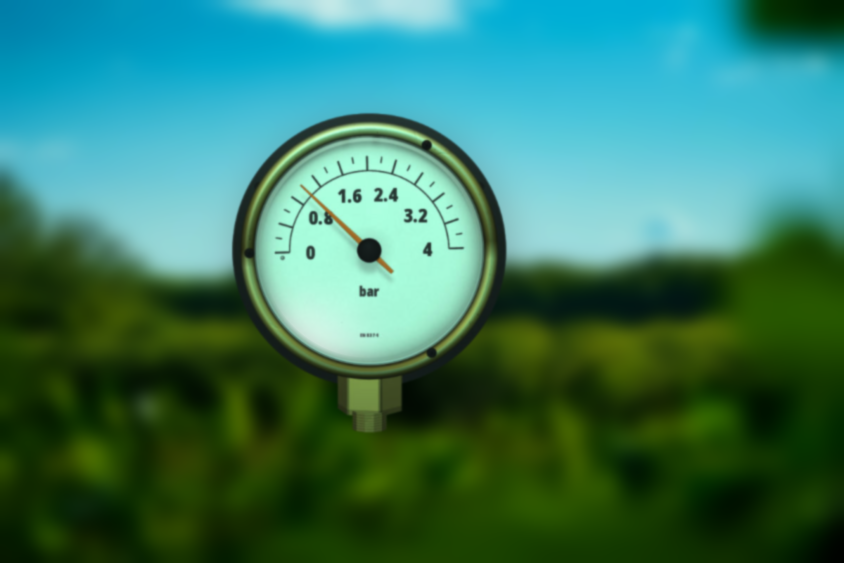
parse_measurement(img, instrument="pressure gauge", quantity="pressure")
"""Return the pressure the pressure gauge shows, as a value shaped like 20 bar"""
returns 1 bar
